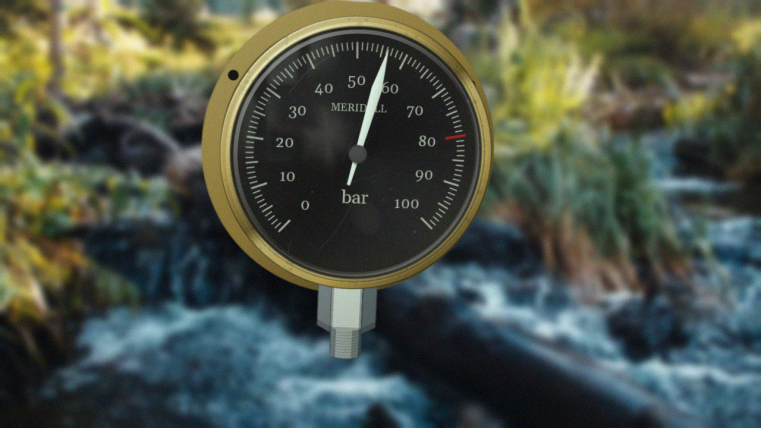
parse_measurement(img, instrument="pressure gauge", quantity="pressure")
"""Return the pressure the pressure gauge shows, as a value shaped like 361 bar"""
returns 56 bar
